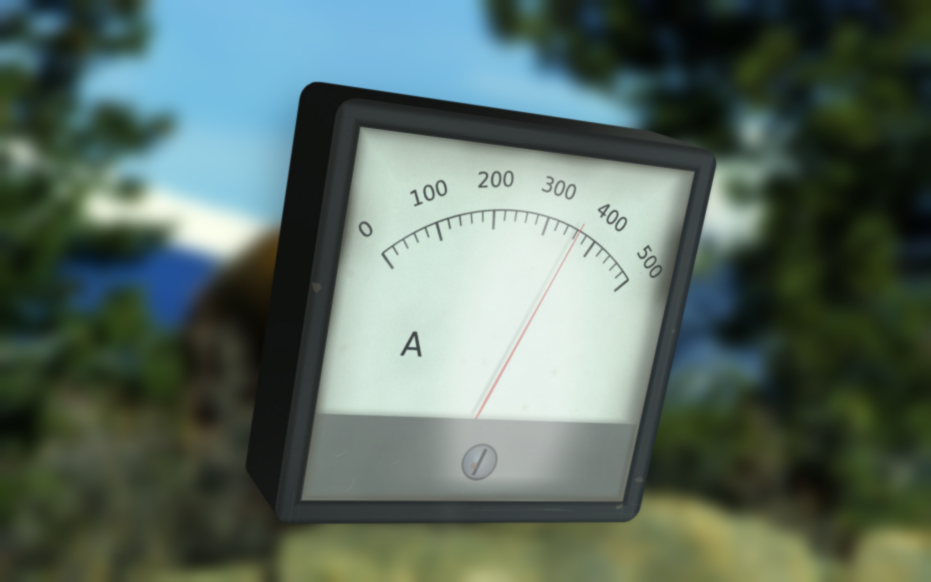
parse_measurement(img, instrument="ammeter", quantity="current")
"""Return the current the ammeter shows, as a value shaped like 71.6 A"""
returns 360 A
